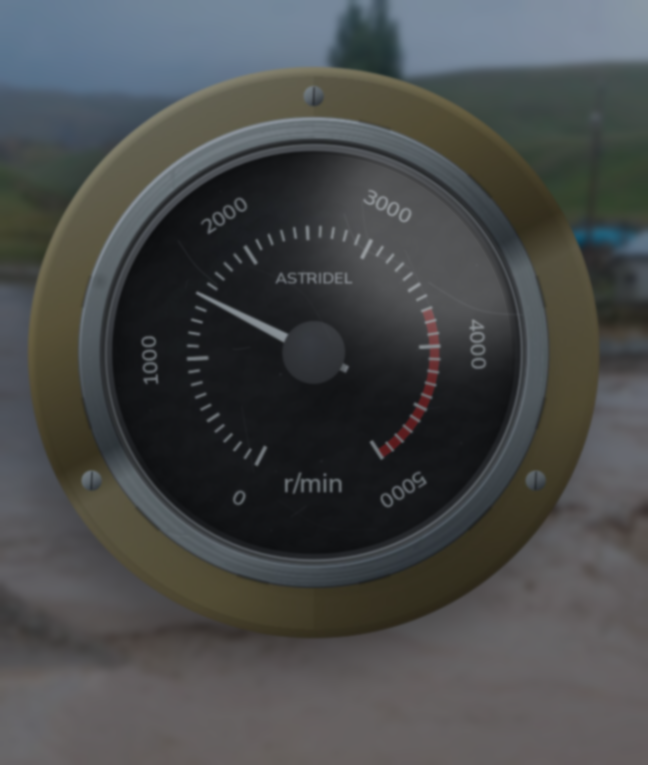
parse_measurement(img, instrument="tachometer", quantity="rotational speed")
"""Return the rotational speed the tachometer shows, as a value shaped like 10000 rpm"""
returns 1500 rpm
